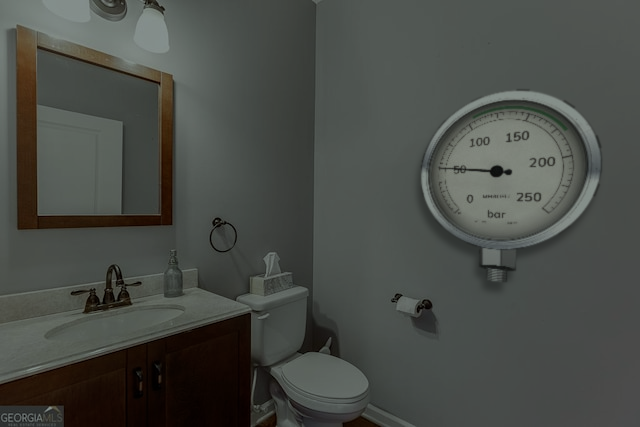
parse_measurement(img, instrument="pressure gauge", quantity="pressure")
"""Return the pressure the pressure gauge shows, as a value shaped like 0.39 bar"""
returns 50 bar
